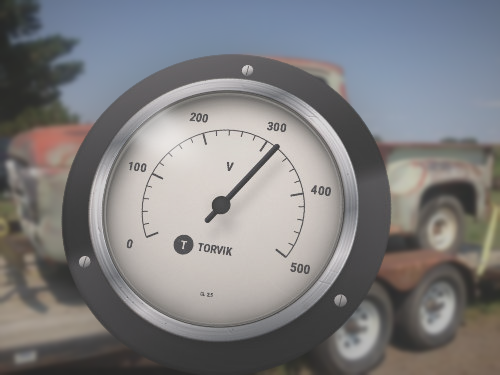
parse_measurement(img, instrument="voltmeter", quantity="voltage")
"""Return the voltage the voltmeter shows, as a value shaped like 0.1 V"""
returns 320 V
